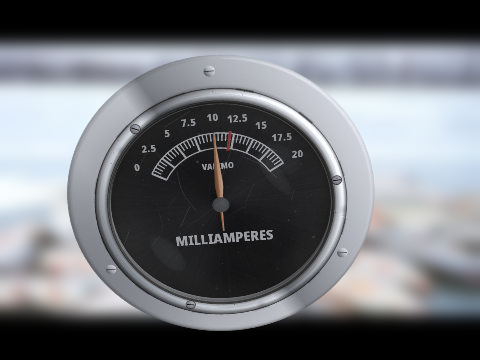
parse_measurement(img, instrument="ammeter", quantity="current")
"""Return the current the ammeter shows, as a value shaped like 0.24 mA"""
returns 10 mA
